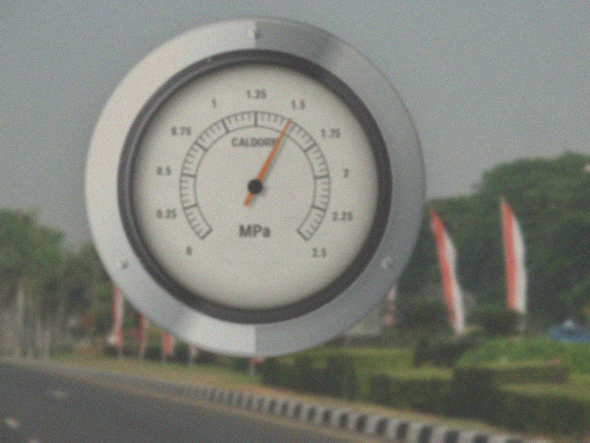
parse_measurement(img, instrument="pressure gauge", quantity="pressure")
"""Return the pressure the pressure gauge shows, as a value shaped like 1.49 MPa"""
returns 1.5 MPa
